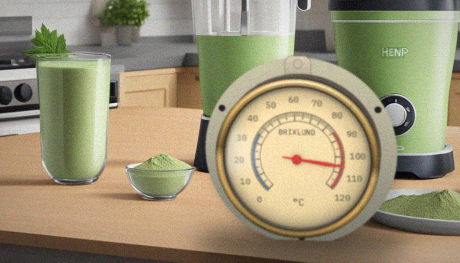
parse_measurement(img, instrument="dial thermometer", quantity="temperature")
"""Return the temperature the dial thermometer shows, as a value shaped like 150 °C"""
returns 105 °C
